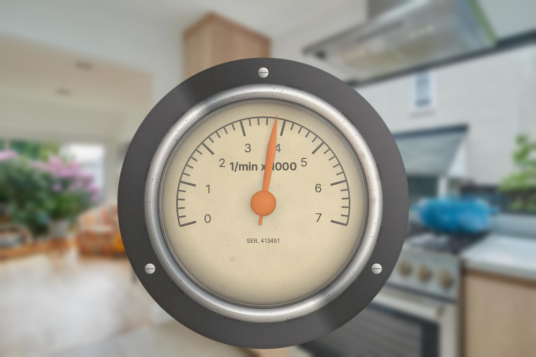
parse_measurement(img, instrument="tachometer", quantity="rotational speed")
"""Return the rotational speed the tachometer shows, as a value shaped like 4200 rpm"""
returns 3800 rpm
